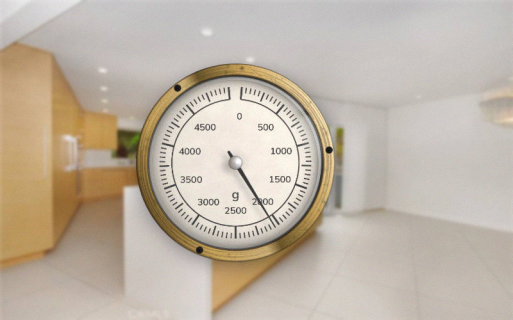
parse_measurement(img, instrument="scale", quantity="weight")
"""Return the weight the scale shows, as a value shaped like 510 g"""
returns 2050 g
